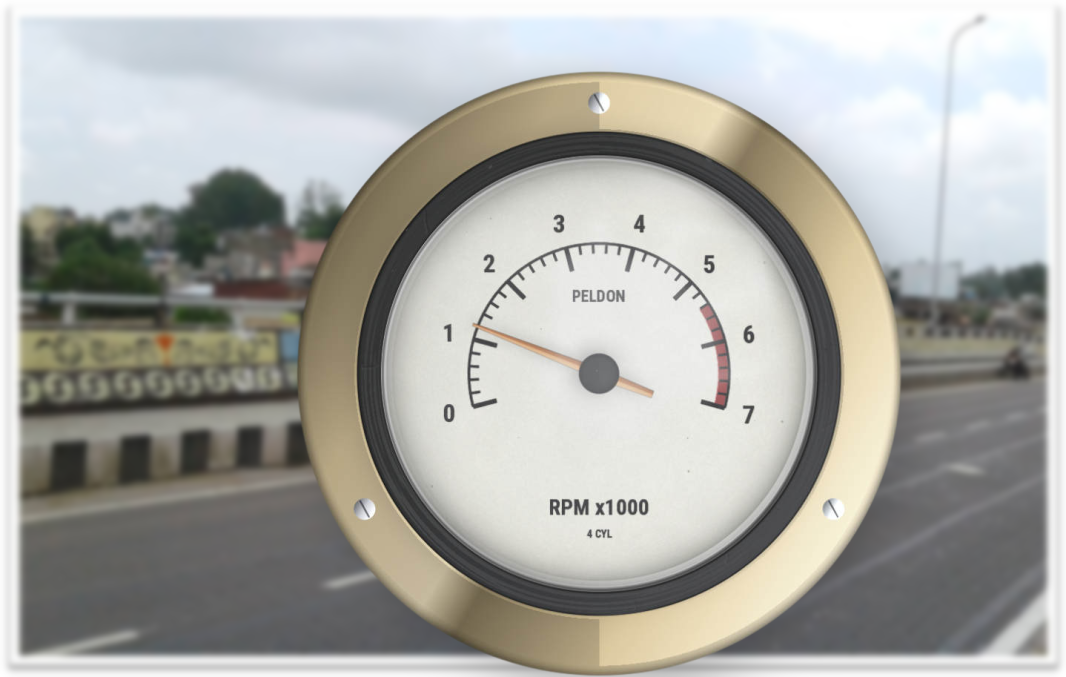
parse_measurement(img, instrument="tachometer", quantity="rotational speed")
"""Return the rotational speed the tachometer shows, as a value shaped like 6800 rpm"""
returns 1200 rpm
